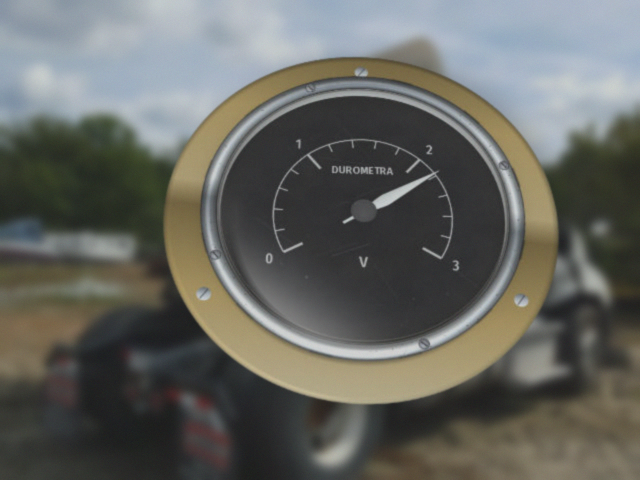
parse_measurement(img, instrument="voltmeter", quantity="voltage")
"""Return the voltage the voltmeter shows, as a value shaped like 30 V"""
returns 2.2 V
